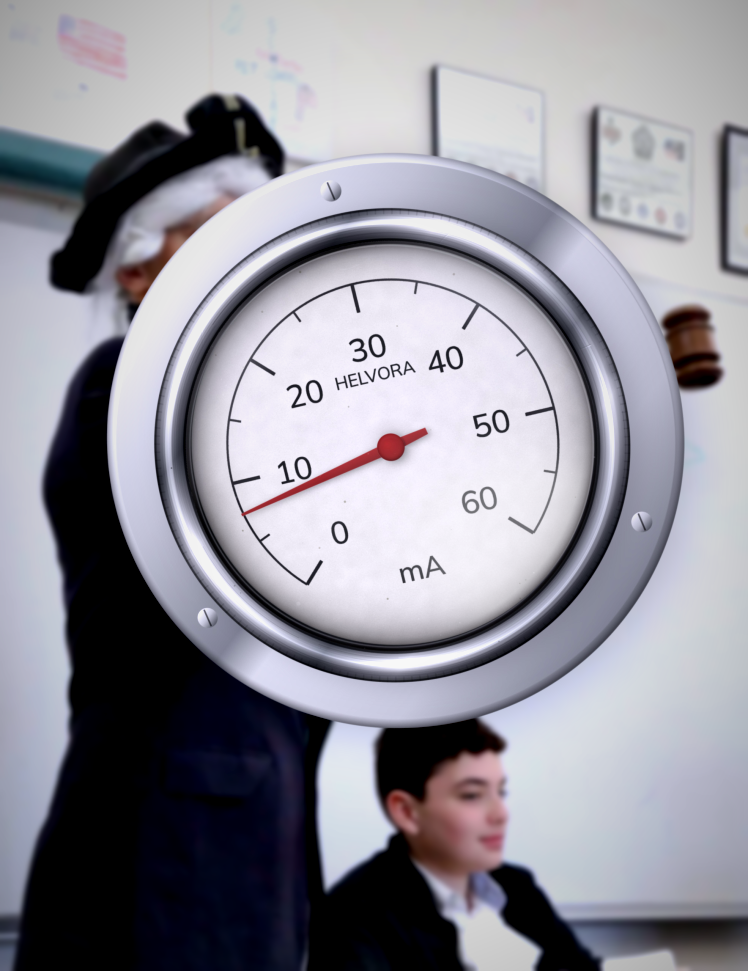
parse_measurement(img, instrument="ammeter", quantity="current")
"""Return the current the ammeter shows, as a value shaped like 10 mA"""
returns 7.5 mA
